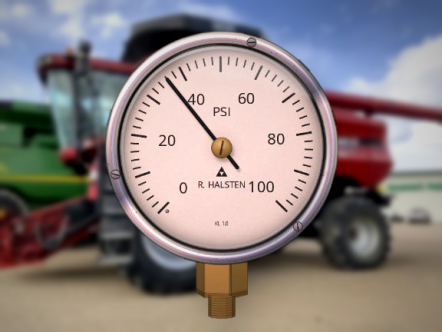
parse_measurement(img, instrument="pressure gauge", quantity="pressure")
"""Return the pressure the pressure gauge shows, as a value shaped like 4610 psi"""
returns 36 psi
